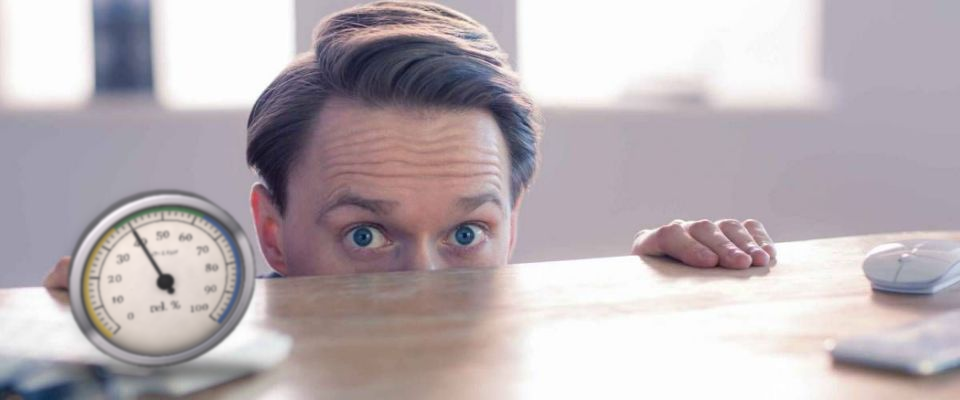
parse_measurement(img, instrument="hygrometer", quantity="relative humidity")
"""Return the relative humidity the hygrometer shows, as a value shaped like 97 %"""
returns 40 %
